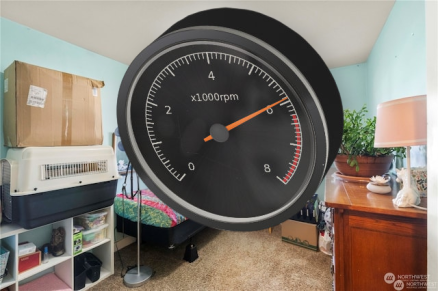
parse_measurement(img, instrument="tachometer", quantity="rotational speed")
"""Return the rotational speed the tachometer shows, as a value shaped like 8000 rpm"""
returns 5900 rpm
